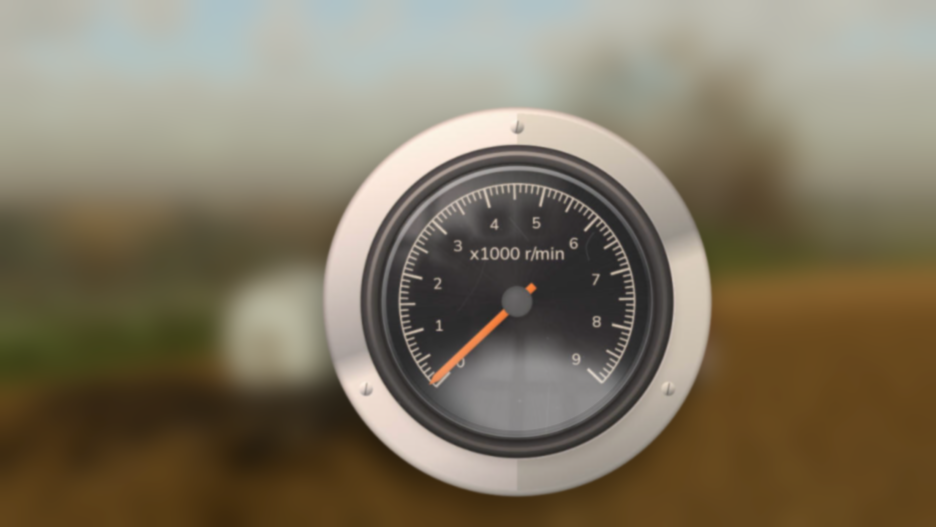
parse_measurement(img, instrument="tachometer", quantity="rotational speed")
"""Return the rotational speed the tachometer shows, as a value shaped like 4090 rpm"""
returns 100 rpm
